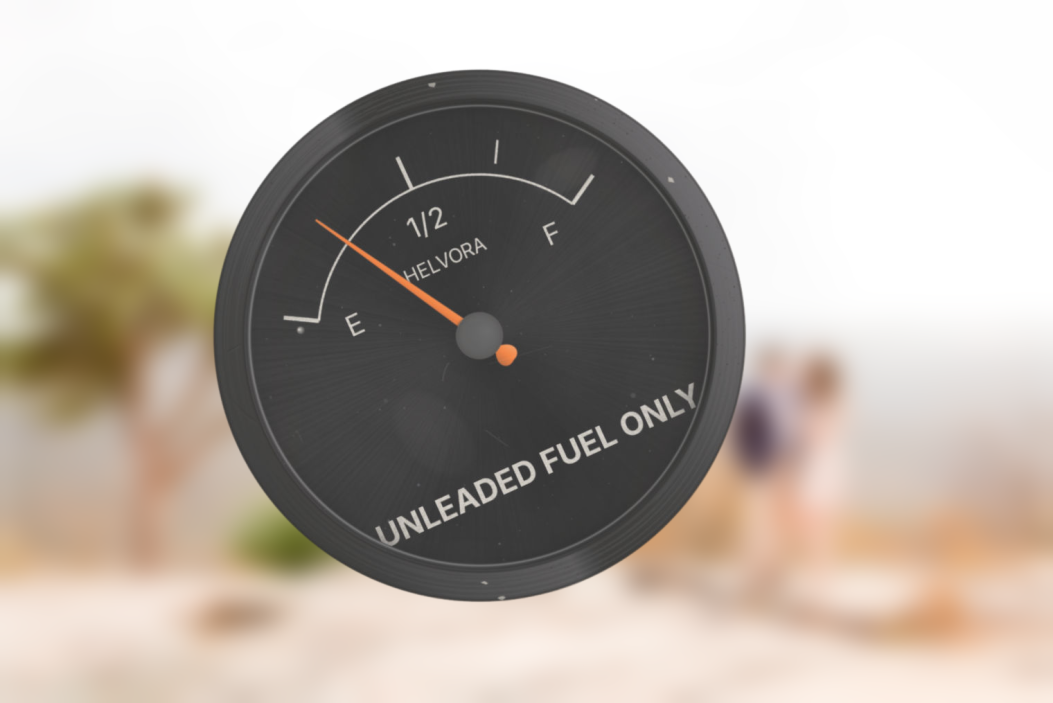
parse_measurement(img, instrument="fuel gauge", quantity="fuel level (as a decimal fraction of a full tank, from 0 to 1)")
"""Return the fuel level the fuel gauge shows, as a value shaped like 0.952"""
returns 0.25
